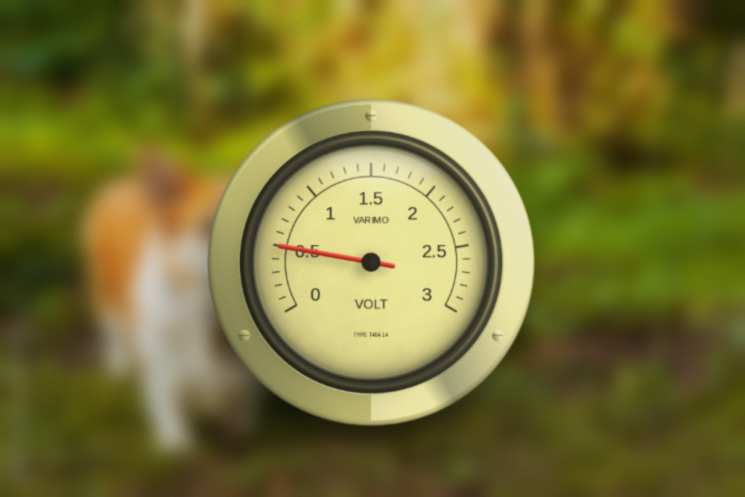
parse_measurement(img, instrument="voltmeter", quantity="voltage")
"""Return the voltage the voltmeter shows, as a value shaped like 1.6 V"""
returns 0.5 V
